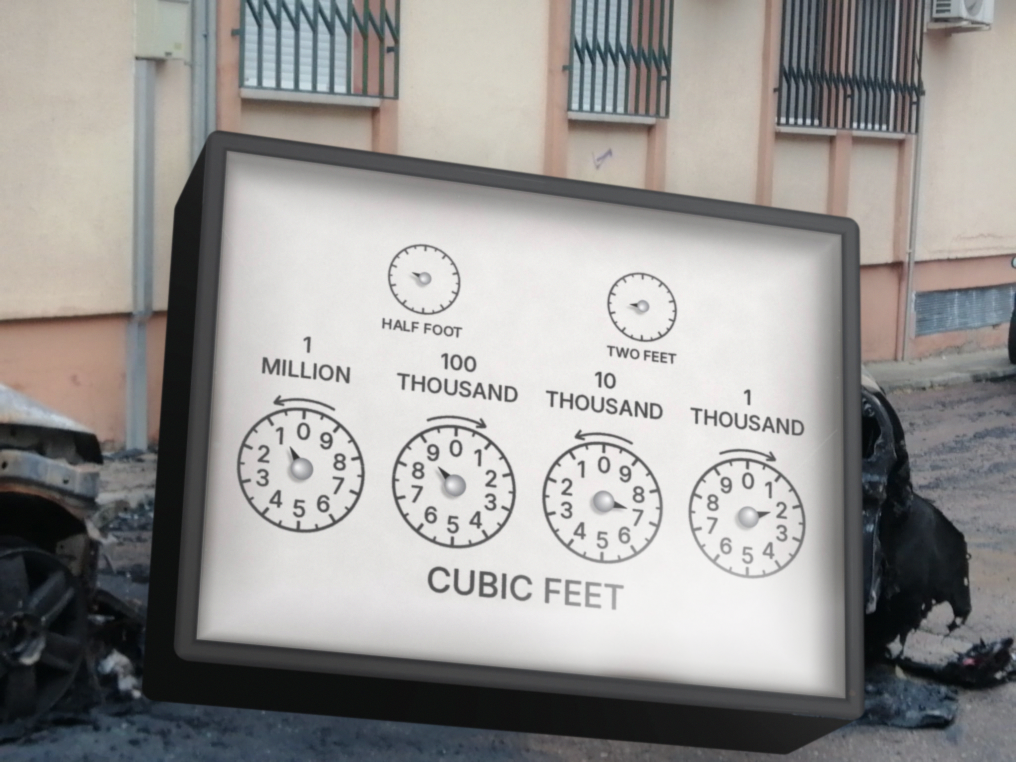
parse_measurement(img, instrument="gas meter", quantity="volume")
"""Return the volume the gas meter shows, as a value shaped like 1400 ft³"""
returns 87200 ft³
